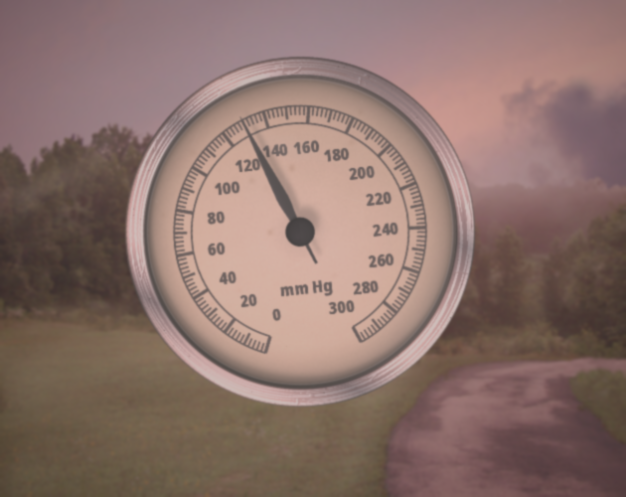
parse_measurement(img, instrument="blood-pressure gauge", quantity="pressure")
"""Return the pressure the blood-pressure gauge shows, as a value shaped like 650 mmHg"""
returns 130 mmHg
